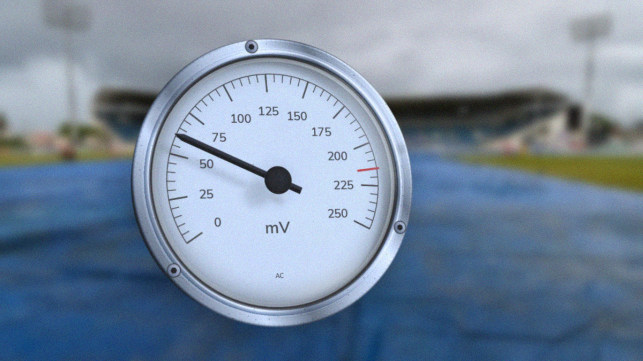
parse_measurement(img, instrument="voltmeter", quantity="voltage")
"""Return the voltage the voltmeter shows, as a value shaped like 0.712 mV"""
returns 60 mV
